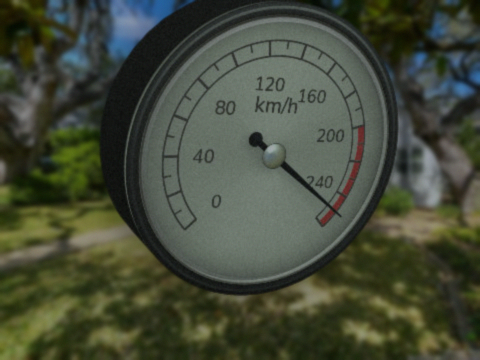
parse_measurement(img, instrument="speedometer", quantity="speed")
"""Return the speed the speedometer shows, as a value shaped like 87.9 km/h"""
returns 250 km/h
